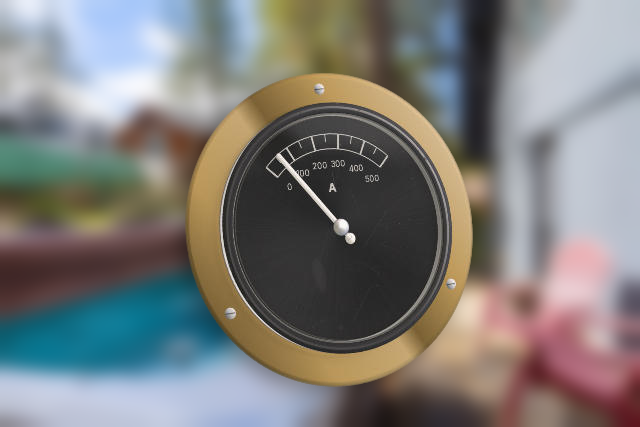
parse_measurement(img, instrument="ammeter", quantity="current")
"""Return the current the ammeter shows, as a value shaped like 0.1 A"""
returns 50 A
